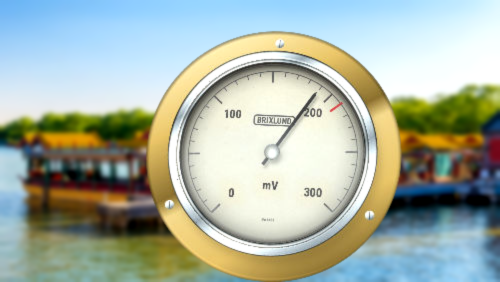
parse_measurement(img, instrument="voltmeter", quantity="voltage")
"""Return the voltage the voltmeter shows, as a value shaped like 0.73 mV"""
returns 190 mV
